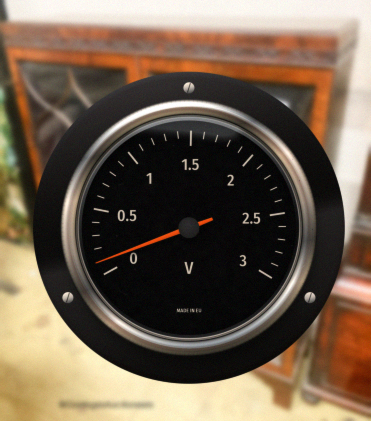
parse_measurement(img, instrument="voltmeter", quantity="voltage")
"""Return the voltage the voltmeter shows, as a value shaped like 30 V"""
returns 0.1 V
